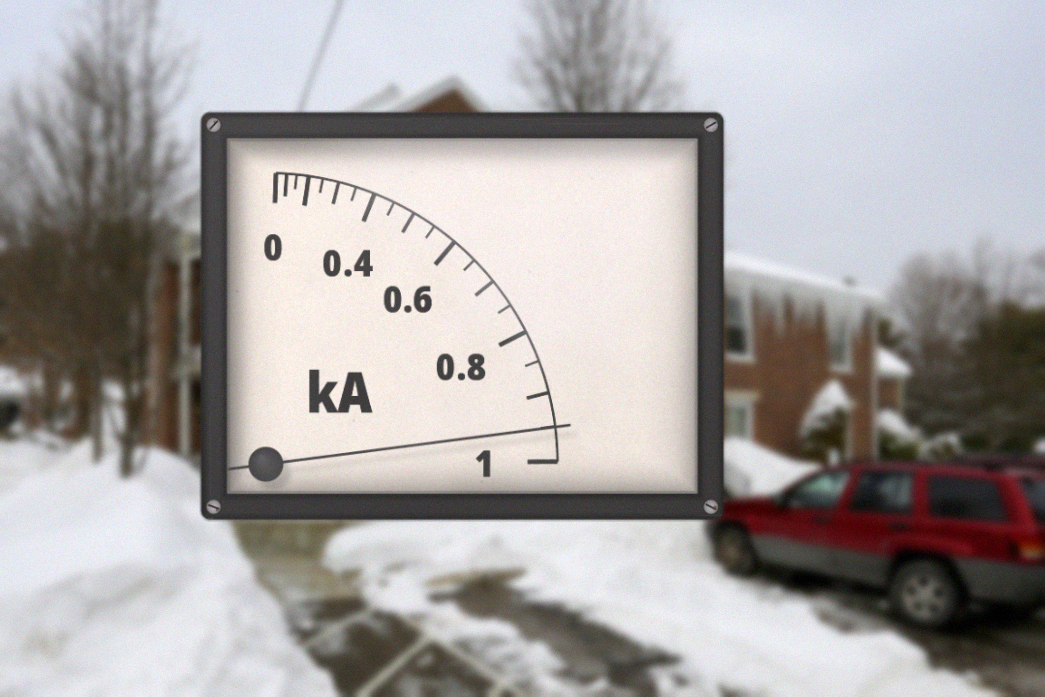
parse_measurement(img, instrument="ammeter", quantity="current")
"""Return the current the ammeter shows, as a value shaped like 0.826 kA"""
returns 0.95 kA
